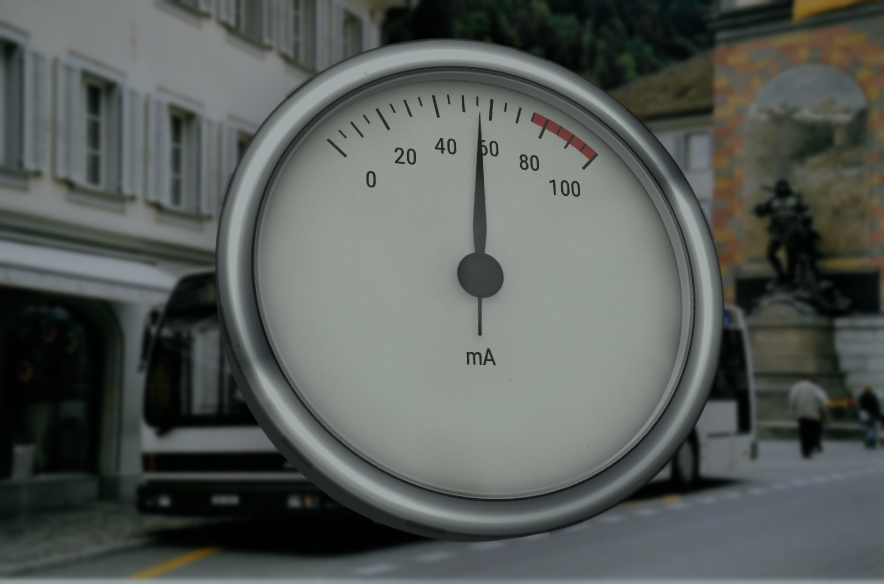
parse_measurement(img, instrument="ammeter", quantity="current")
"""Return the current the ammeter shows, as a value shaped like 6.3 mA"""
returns 55 mA
